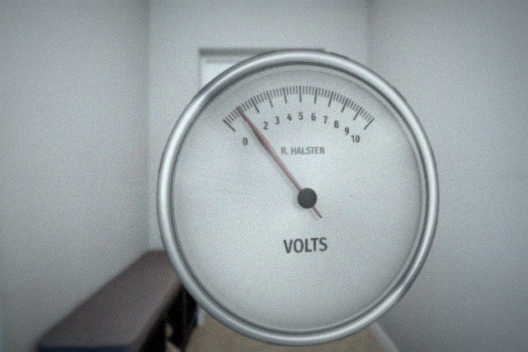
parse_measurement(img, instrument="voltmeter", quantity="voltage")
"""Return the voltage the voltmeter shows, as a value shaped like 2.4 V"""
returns 1 V
